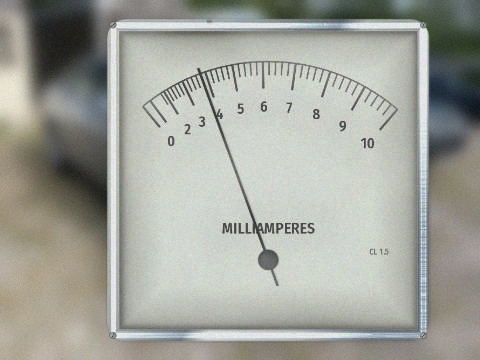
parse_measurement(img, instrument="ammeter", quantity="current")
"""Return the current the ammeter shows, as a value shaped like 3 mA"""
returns 3.8 mA
